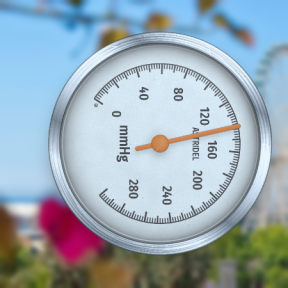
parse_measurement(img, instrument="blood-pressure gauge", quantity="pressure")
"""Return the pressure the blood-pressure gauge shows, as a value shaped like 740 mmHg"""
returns 140 mmHg
